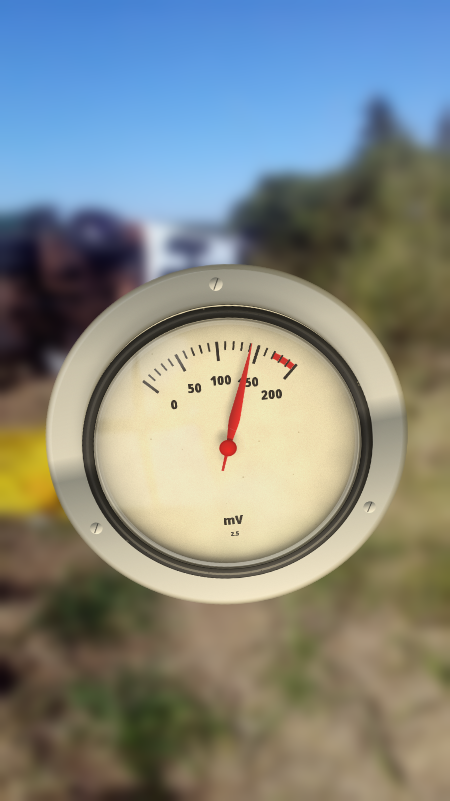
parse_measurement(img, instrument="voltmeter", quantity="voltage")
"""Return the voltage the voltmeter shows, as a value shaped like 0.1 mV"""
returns 140 mV
